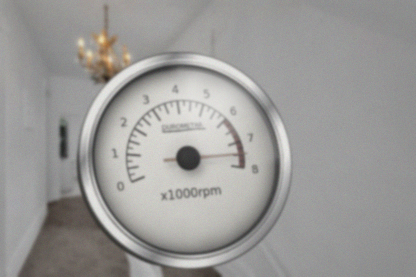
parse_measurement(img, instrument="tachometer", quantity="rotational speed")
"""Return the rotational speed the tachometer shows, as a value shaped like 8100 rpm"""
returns 7500 rpm
